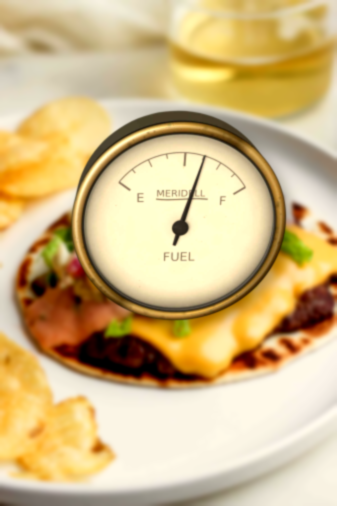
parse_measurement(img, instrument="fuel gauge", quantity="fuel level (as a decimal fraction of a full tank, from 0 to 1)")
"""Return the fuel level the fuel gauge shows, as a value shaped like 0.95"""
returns 0.625
